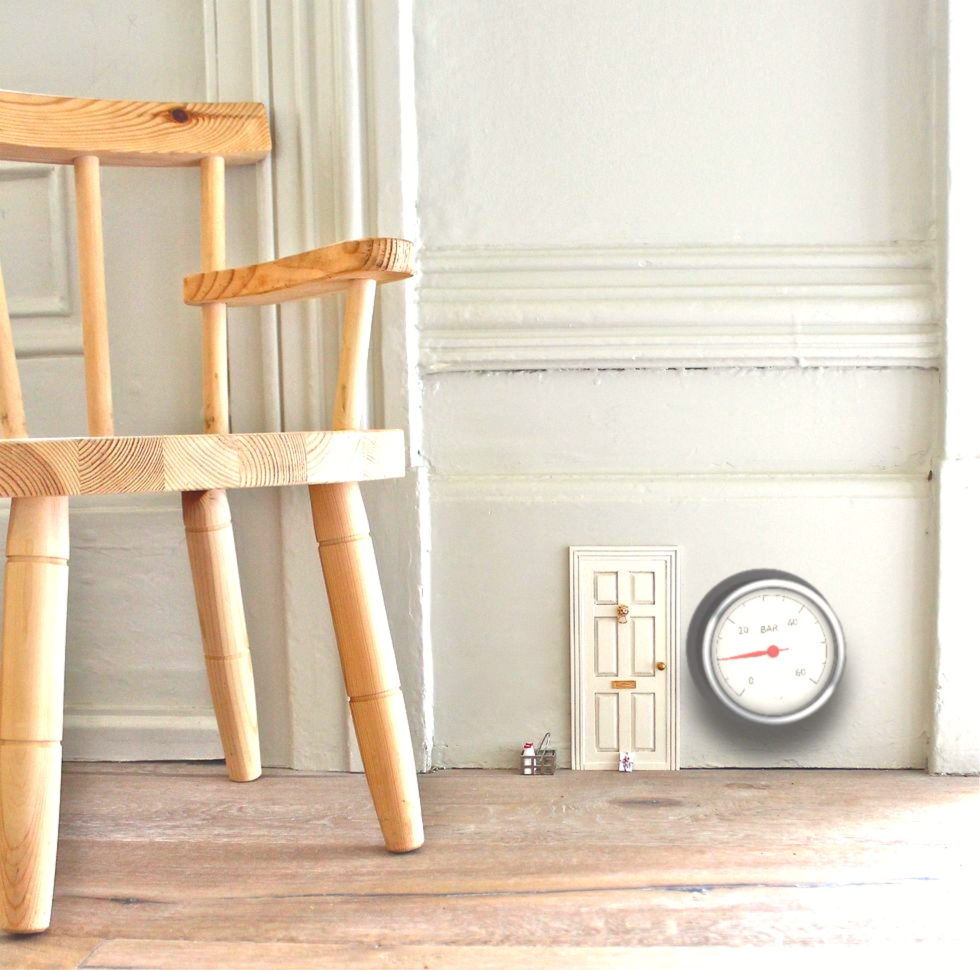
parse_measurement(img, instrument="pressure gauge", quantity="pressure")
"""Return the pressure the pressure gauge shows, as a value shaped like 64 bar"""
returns 10 bar
